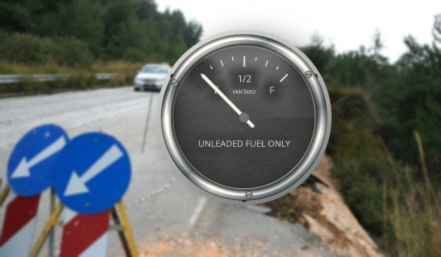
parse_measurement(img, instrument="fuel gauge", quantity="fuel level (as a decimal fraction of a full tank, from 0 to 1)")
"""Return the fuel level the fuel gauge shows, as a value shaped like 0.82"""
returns 0
